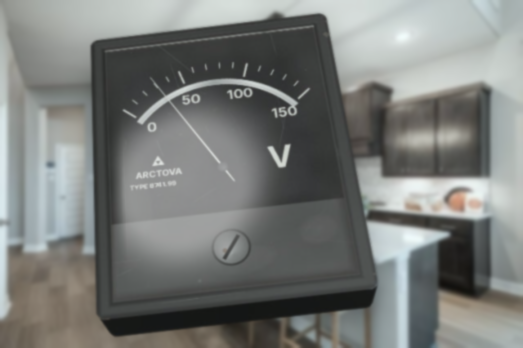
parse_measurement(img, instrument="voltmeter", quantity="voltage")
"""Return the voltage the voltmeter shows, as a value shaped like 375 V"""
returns 30 V
